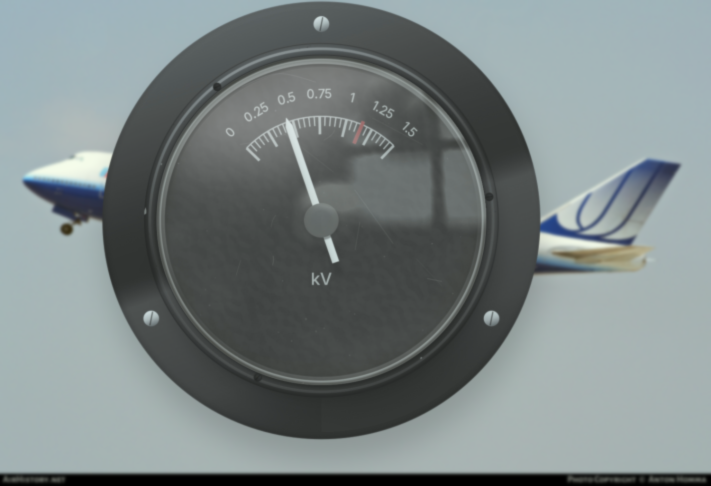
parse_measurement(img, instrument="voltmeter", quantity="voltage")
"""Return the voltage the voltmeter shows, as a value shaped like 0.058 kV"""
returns 0.45 kV
